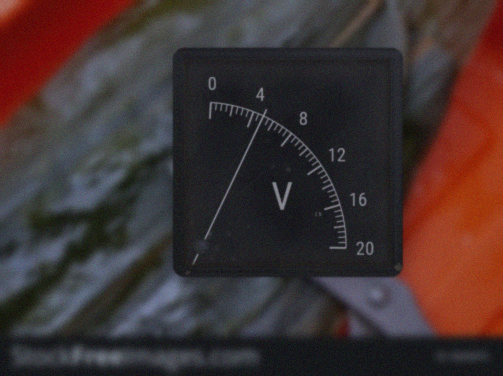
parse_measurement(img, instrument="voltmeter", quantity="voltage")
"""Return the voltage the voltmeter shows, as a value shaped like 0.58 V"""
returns 5 V
